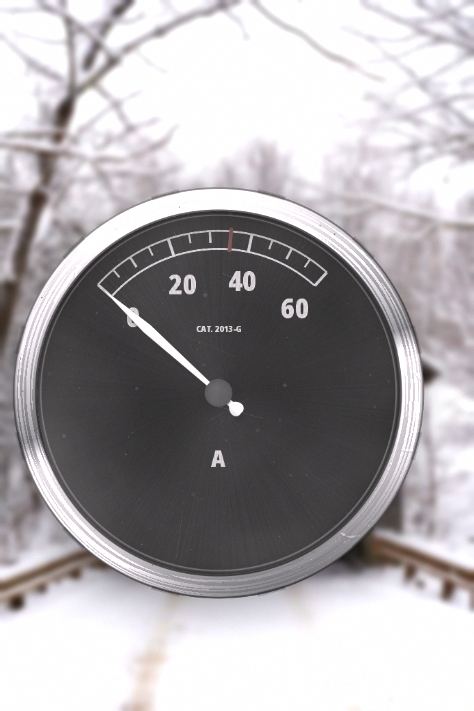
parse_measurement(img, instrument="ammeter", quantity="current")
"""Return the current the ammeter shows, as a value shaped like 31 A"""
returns 0 A
